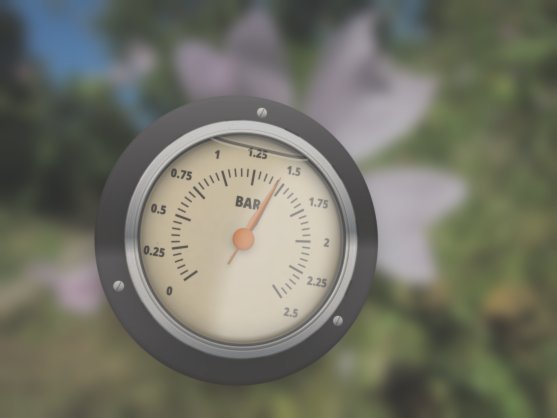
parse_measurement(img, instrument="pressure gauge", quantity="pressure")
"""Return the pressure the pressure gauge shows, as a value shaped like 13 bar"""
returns 1.45 bar
